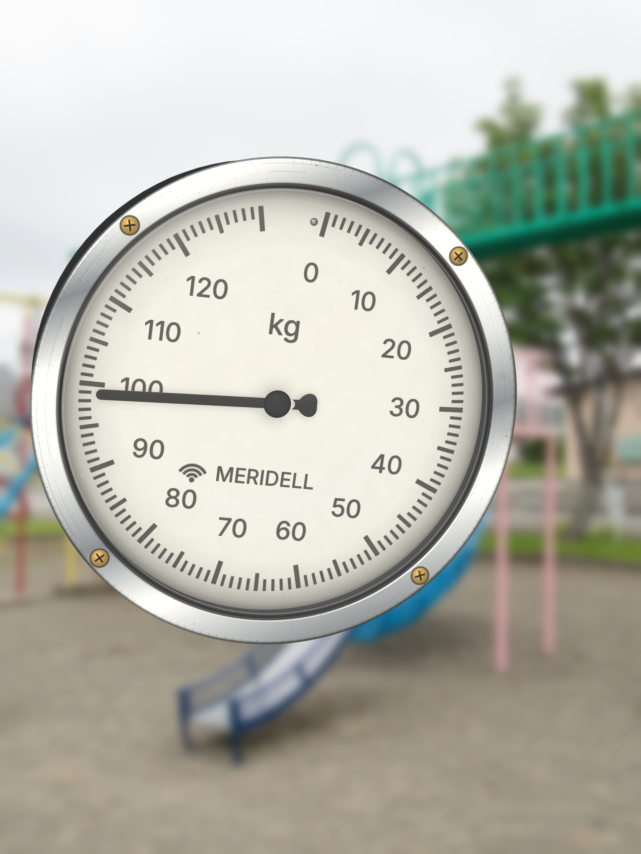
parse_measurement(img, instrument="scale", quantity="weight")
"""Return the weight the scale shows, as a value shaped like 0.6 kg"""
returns 99 kg
